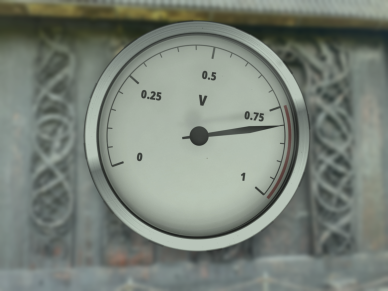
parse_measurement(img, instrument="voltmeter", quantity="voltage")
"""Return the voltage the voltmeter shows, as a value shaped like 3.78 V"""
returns 0.8 V
